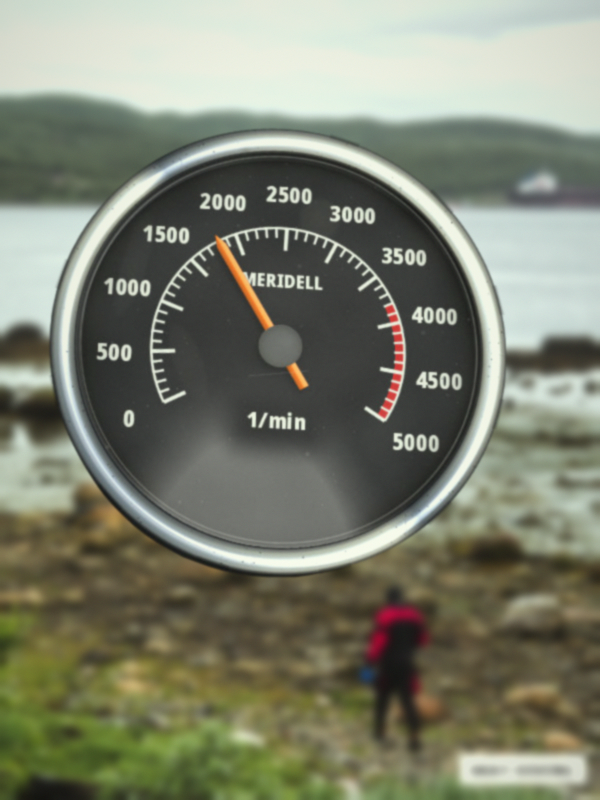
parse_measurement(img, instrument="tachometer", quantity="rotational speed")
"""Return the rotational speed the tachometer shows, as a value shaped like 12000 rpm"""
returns 1800 rpm
